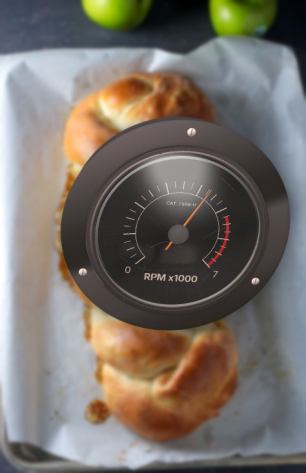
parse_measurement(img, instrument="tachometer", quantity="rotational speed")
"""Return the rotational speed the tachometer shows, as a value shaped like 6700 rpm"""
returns 4250 rpm
